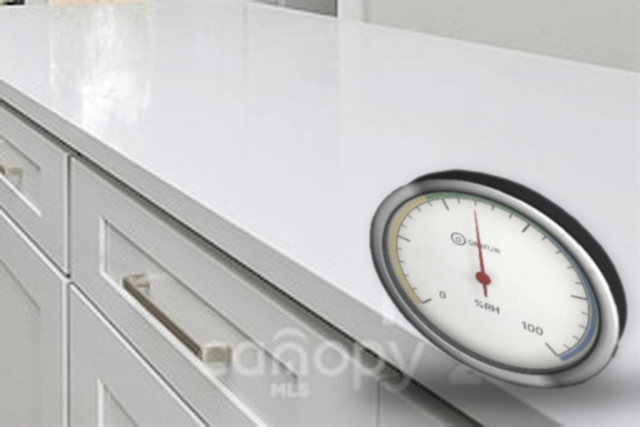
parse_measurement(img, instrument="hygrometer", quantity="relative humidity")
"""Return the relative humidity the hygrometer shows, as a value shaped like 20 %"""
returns 48 %
